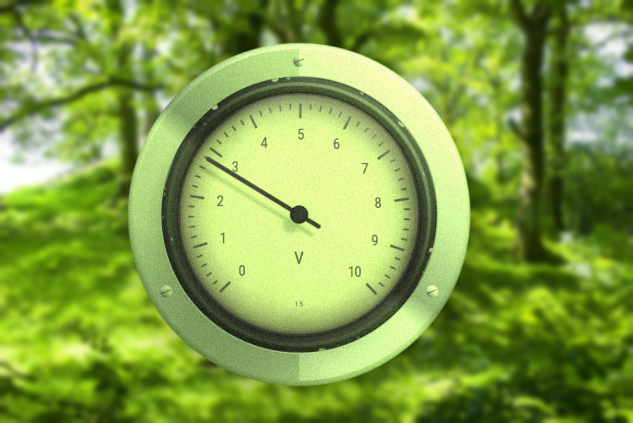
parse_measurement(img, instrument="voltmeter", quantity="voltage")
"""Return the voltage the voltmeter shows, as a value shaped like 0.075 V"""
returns 2.8 V
